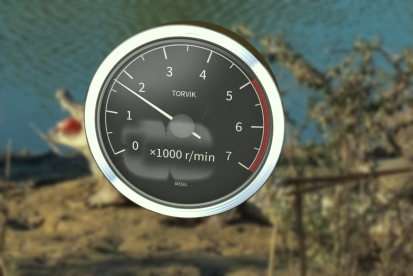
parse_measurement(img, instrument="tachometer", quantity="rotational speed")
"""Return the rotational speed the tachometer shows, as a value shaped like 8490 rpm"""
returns 1750 rpm
